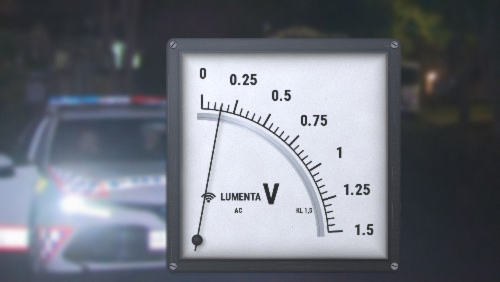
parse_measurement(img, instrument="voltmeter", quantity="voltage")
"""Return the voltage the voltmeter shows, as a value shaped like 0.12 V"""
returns 0.15 V
